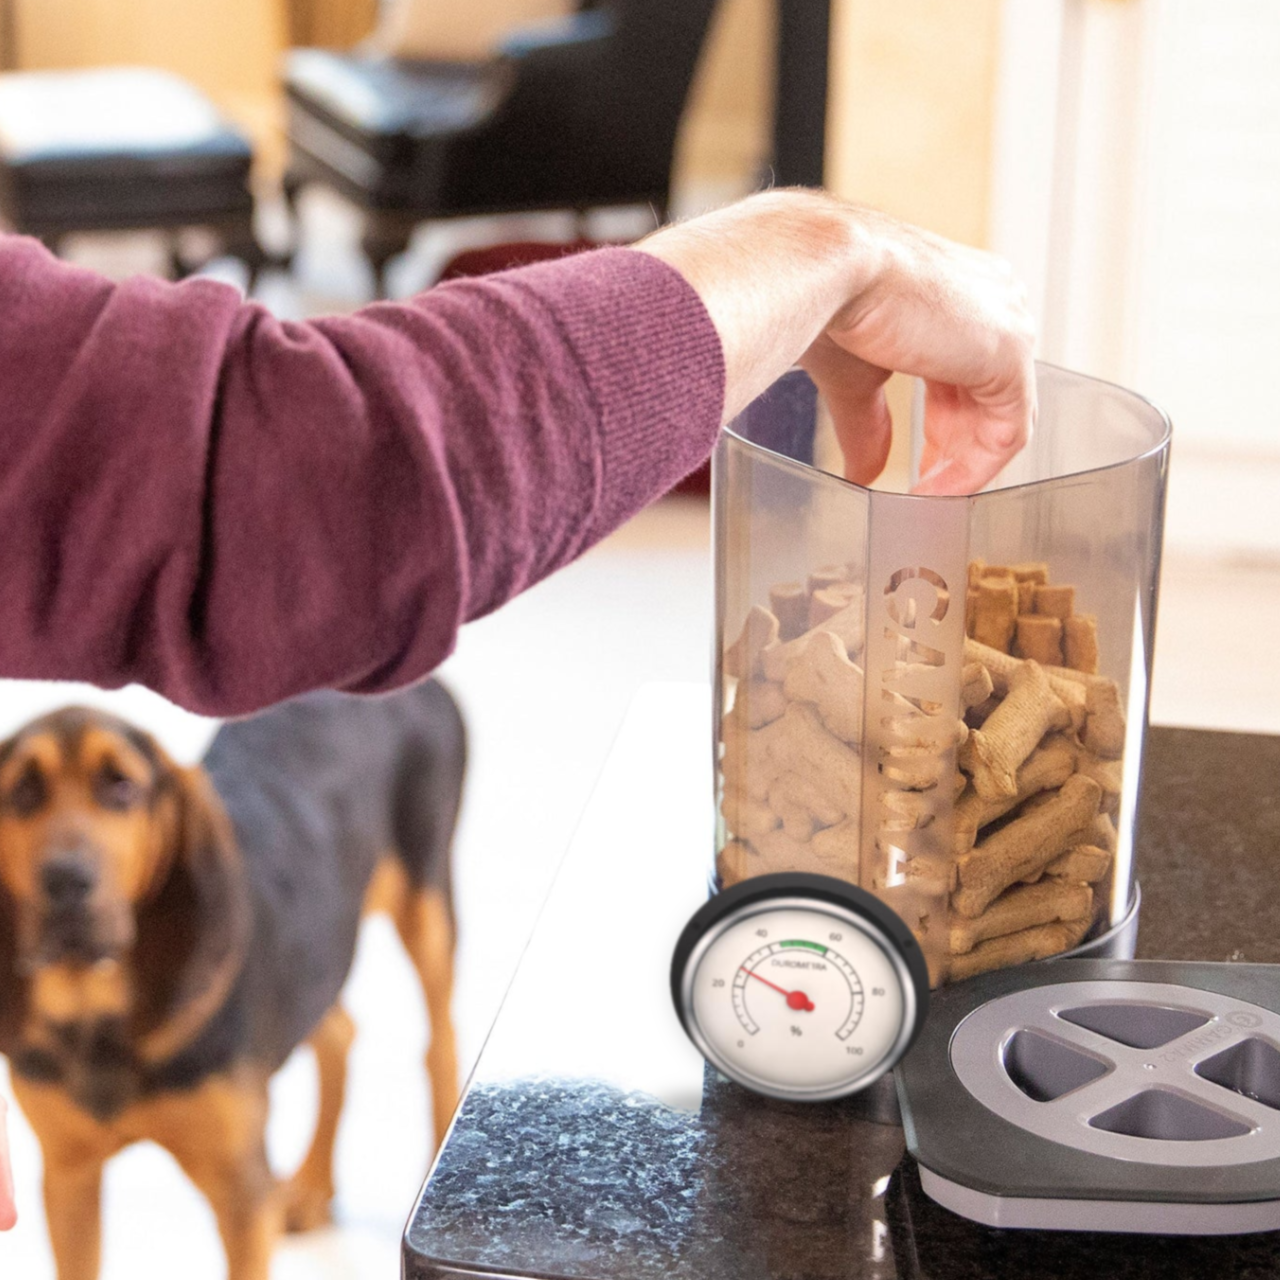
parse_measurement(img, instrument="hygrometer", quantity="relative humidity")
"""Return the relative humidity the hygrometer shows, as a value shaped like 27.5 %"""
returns 28 %
